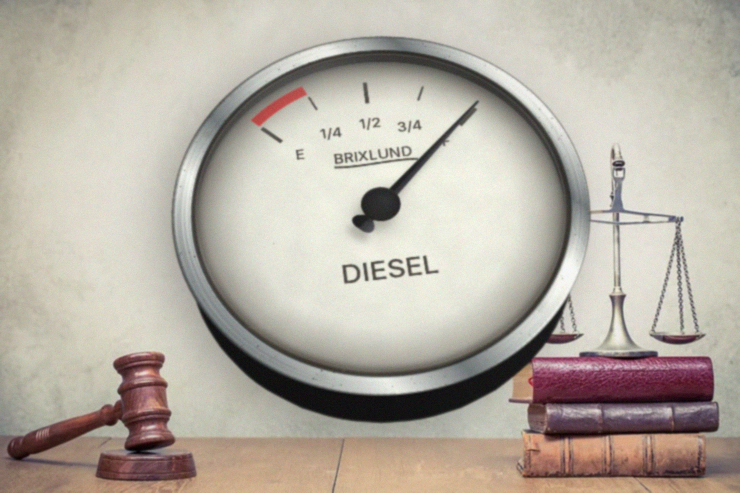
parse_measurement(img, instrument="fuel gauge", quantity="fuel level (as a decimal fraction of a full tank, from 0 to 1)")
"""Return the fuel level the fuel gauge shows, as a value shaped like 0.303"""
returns 1
